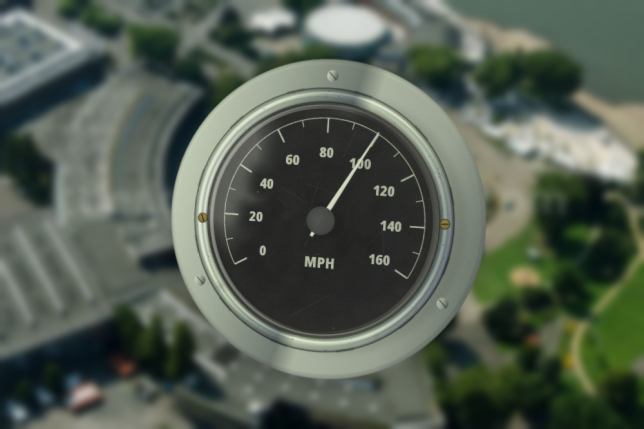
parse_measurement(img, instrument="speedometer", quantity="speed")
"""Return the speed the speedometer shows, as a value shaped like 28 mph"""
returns 100 mph
